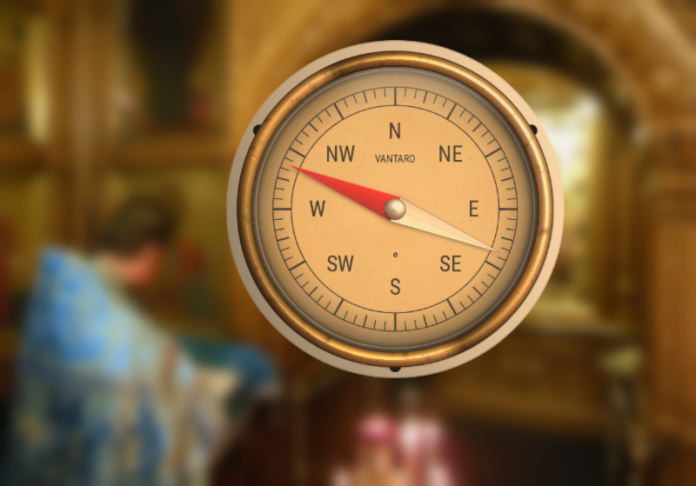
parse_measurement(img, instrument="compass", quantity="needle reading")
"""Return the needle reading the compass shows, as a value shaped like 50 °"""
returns 292.5 °
